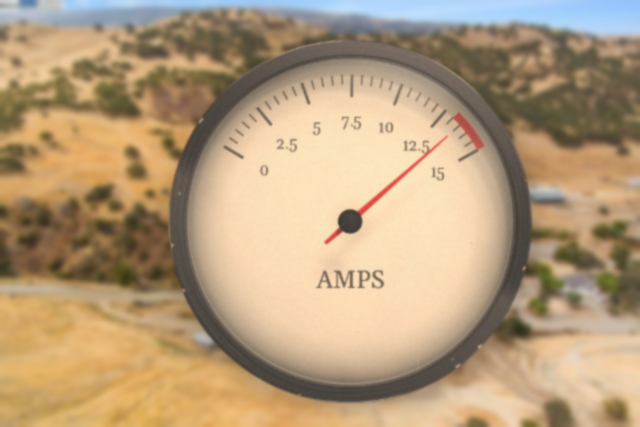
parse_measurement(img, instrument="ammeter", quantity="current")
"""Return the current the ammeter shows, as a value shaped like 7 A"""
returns 13.5 A
